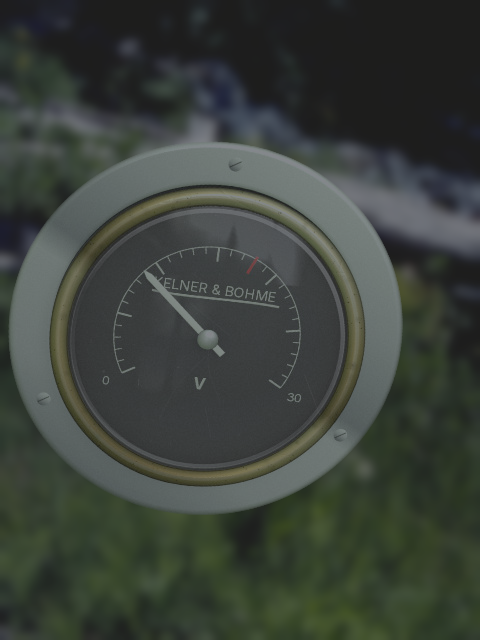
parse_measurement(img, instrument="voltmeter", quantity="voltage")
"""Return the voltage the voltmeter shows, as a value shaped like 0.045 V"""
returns 9 V
